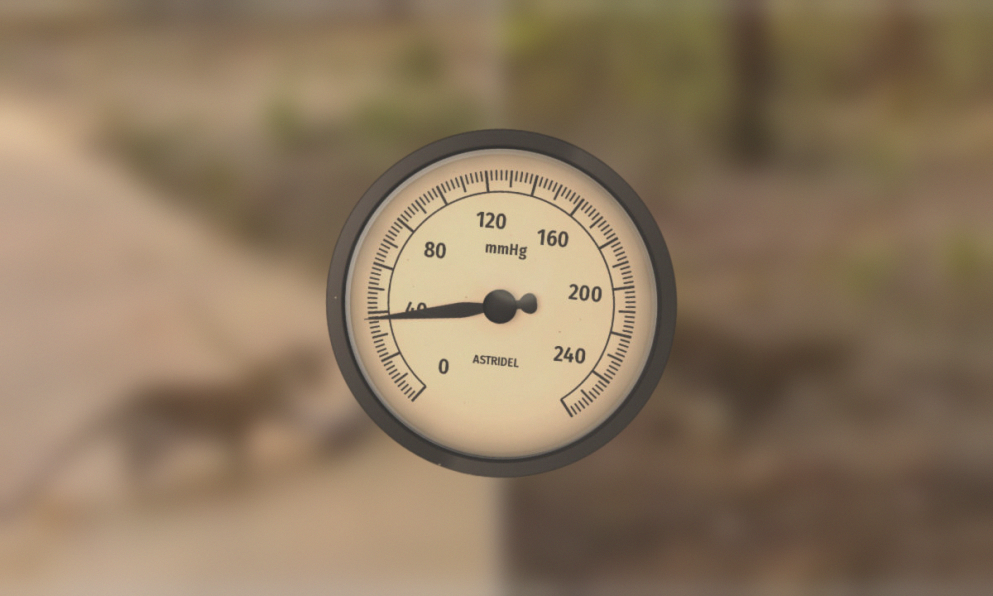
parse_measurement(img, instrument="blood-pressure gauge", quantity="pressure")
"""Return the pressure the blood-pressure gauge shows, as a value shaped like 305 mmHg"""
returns 38 mmHg
